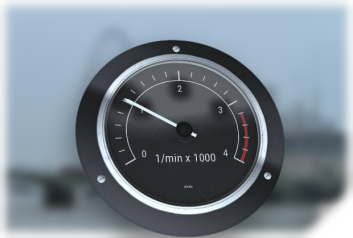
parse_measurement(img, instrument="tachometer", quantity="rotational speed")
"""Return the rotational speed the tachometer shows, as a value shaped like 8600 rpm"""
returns 1000 rpm
